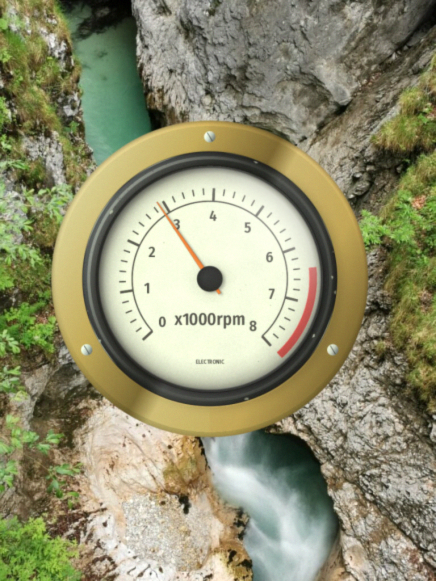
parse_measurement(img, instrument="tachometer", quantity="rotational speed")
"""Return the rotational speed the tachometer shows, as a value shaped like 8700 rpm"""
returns 2900 rpm
